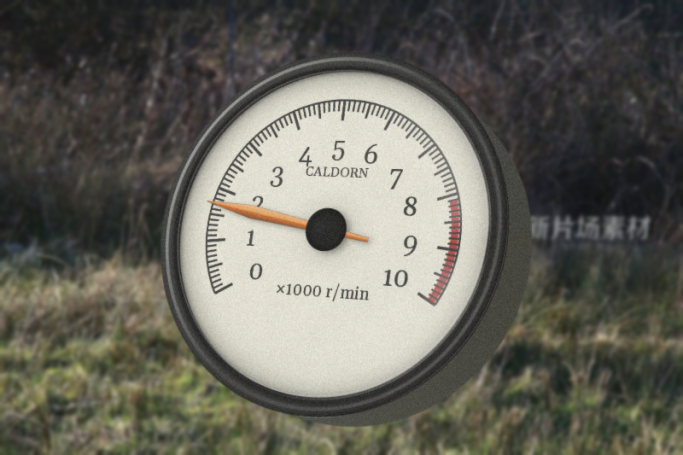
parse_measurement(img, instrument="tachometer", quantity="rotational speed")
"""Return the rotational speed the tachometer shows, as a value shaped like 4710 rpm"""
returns 1700 rpm
